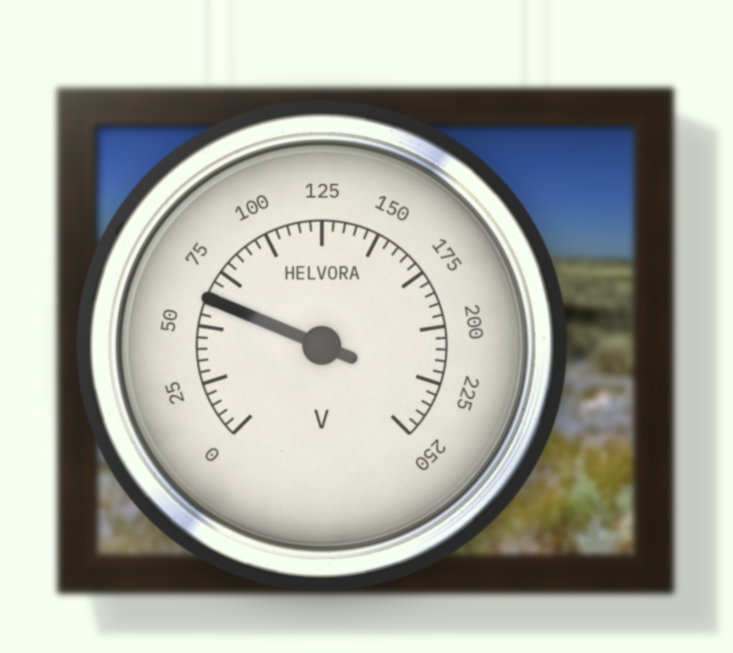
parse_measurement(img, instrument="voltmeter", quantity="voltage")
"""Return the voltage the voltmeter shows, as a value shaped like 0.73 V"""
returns 62.5 V
